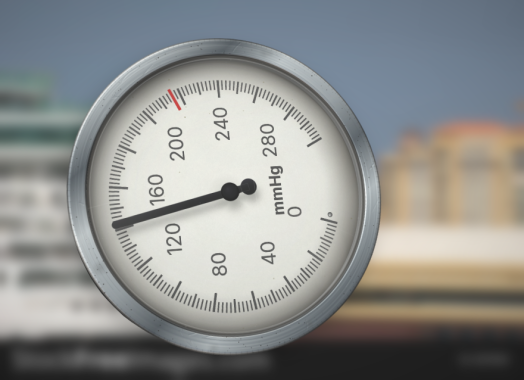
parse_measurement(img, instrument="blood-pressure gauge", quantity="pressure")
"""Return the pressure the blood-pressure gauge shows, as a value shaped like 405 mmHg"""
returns 142 mmHg
